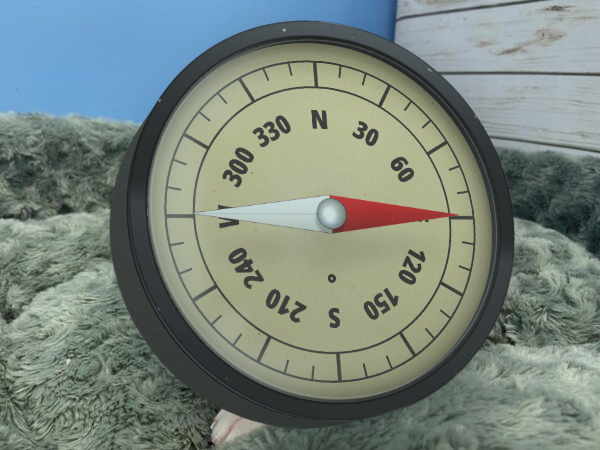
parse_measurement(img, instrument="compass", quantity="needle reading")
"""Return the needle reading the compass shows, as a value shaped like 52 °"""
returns 90 °
